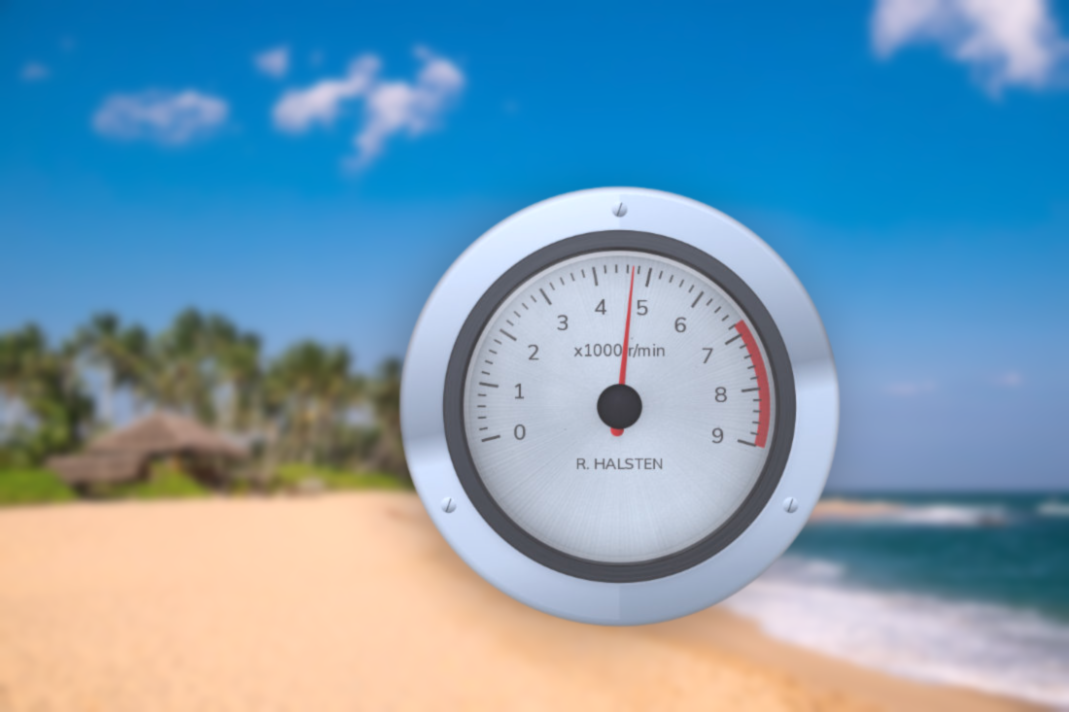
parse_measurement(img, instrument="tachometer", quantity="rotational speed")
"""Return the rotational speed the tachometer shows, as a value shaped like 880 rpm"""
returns 4700 rpm
